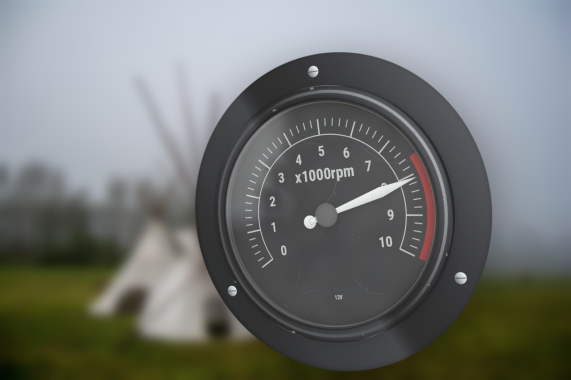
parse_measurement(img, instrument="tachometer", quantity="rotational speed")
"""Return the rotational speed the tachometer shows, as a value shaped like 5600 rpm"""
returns 8100 rpm
